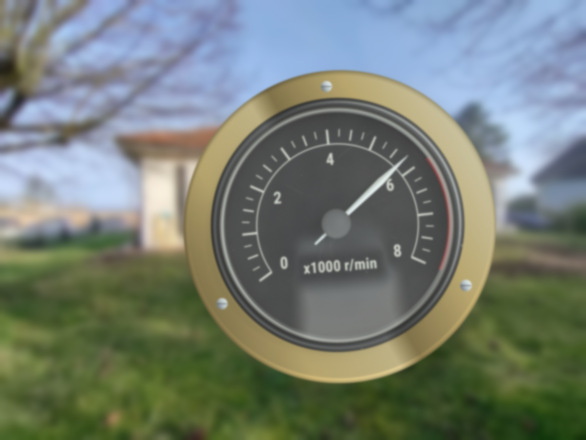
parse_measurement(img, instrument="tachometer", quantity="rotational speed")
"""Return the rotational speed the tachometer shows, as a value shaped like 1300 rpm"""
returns 5750 rpm
